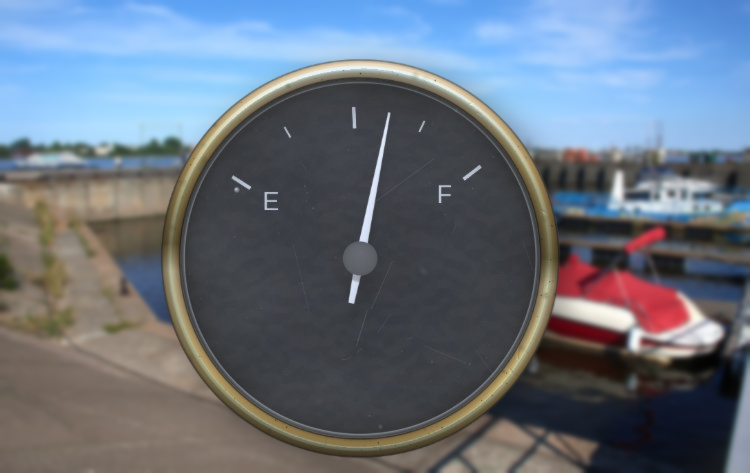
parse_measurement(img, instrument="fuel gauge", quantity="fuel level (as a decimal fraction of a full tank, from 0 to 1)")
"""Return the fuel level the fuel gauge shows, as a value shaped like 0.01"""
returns 0.625
